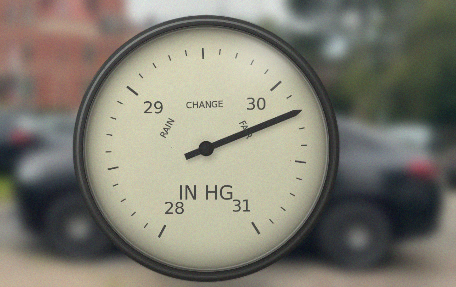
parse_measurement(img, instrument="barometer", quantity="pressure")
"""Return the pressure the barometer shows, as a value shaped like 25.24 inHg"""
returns 30.2 inHg
